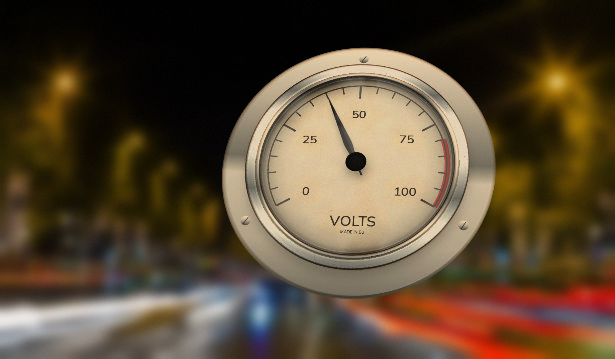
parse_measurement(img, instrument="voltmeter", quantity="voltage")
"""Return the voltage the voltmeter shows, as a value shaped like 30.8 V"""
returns 40 V
